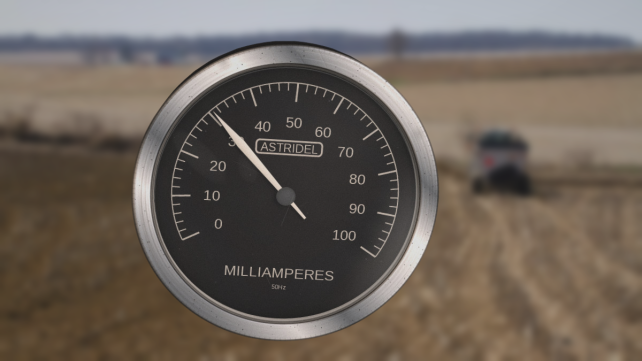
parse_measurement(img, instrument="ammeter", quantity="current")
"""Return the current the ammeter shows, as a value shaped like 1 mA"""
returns 31 mA
